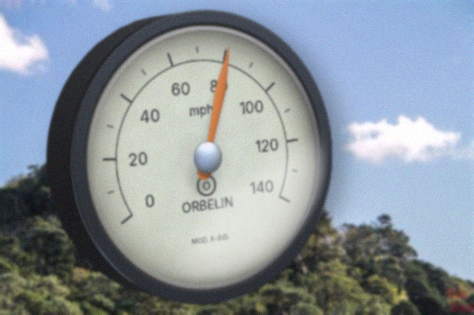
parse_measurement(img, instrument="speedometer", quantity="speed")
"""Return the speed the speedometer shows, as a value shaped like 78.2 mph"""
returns 80 mph
